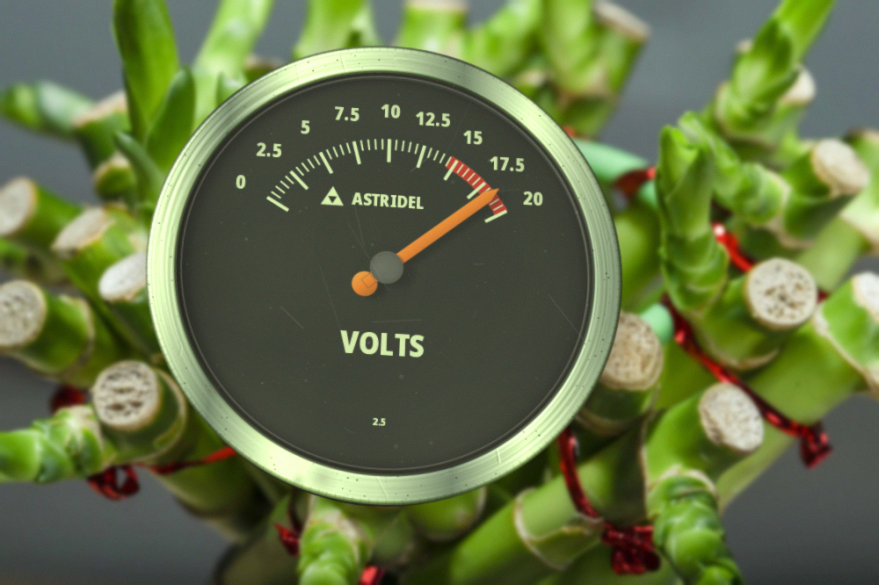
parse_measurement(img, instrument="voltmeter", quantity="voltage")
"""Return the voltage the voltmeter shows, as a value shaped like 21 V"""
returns 18.5 V
